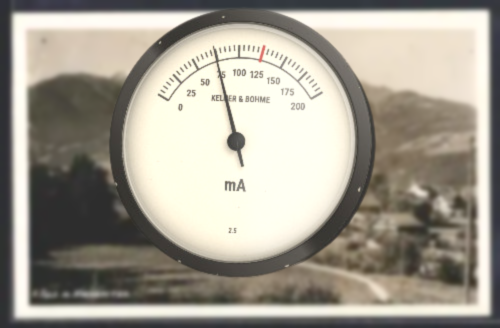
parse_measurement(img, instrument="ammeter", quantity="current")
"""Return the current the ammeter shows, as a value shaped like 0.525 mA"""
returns 75 mA
